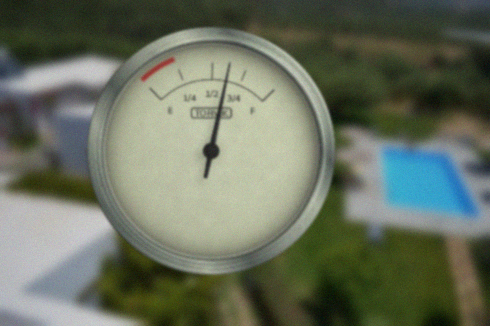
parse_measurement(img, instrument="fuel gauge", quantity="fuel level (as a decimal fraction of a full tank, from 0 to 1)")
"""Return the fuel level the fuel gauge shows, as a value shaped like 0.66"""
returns 0.625
